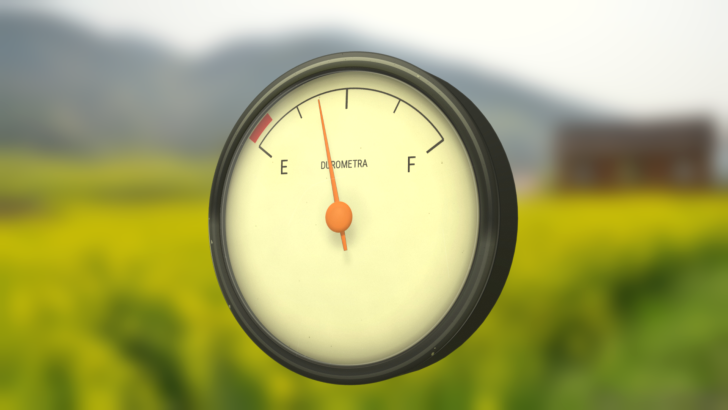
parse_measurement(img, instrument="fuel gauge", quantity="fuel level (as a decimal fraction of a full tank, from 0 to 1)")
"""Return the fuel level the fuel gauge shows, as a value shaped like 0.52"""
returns 0.375
